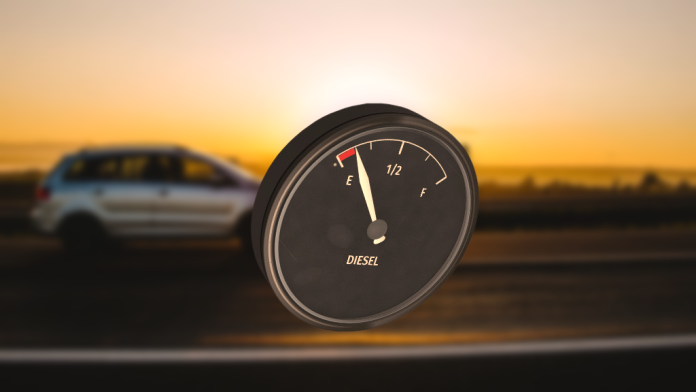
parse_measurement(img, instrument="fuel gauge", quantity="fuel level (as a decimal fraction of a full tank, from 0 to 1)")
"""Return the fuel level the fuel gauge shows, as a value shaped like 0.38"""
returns 0.125
